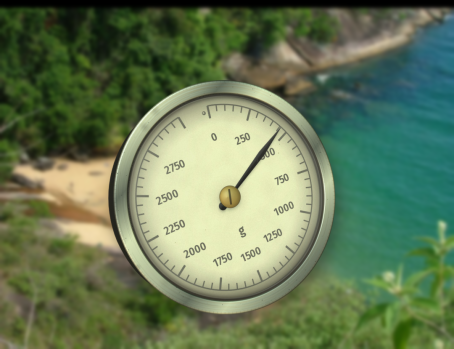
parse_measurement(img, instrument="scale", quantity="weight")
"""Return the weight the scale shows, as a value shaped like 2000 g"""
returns 450 g
